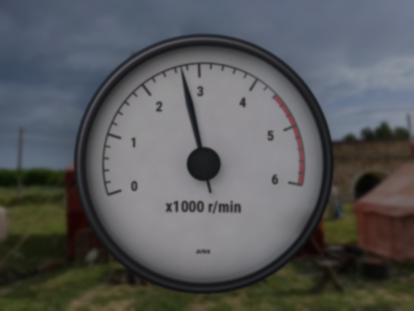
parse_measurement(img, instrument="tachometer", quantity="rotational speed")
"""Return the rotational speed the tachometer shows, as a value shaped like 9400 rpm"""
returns 2700 rpm
